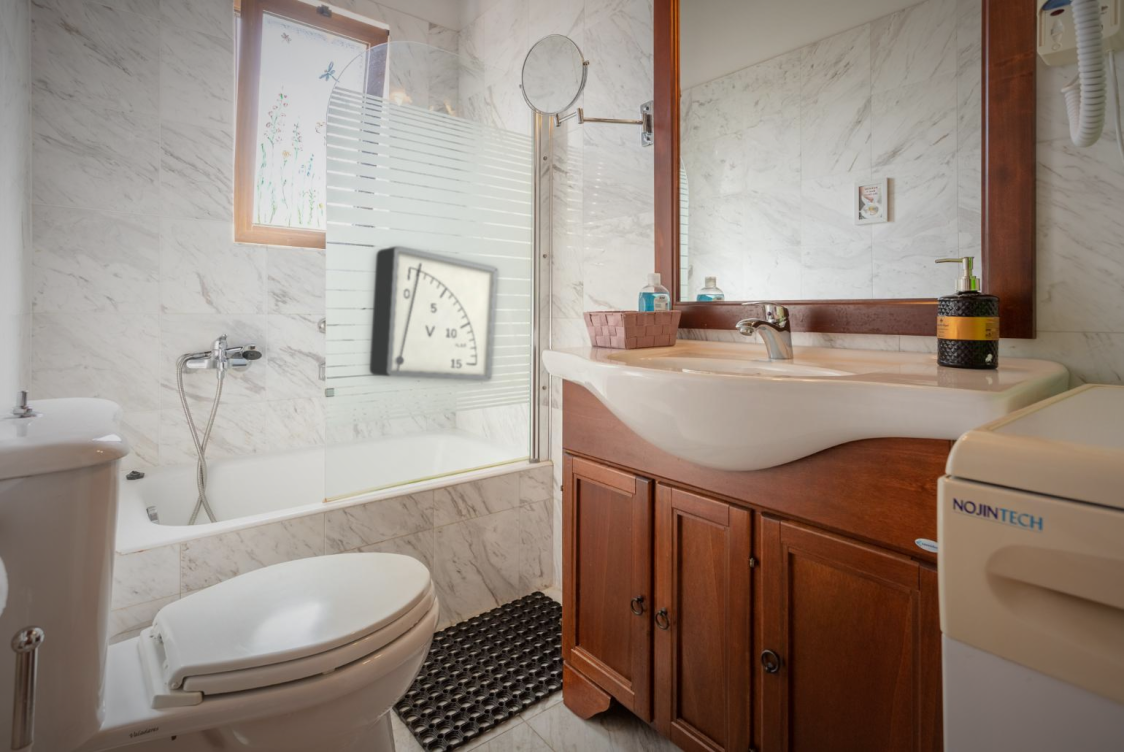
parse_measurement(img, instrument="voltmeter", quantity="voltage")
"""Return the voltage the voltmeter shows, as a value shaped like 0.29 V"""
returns 1 V
